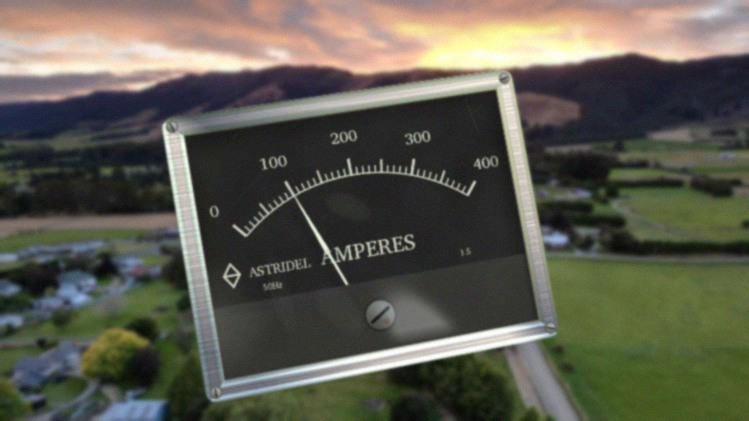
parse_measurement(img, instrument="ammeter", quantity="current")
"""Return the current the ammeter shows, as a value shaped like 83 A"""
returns 100 A
